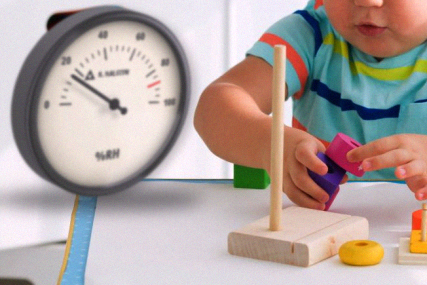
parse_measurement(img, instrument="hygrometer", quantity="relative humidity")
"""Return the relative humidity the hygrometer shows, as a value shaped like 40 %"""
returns 16 %
